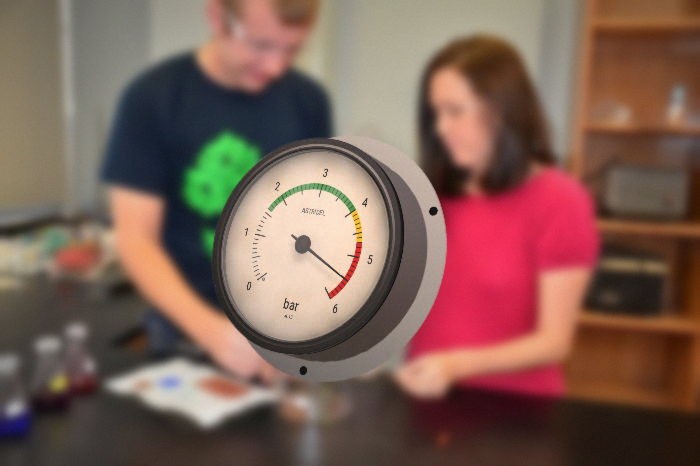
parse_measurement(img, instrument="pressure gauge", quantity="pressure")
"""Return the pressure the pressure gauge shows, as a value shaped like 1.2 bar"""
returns 5.5 bar
